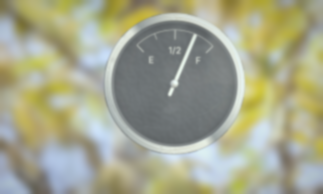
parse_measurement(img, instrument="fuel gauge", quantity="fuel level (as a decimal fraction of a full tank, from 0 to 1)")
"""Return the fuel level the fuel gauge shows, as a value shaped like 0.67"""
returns 0.75
